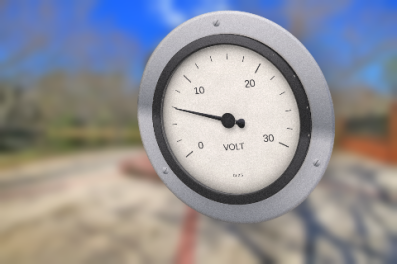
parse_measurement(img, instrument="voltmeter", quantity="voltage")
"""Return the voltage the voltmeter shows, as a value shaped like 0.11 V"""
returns 6 V
